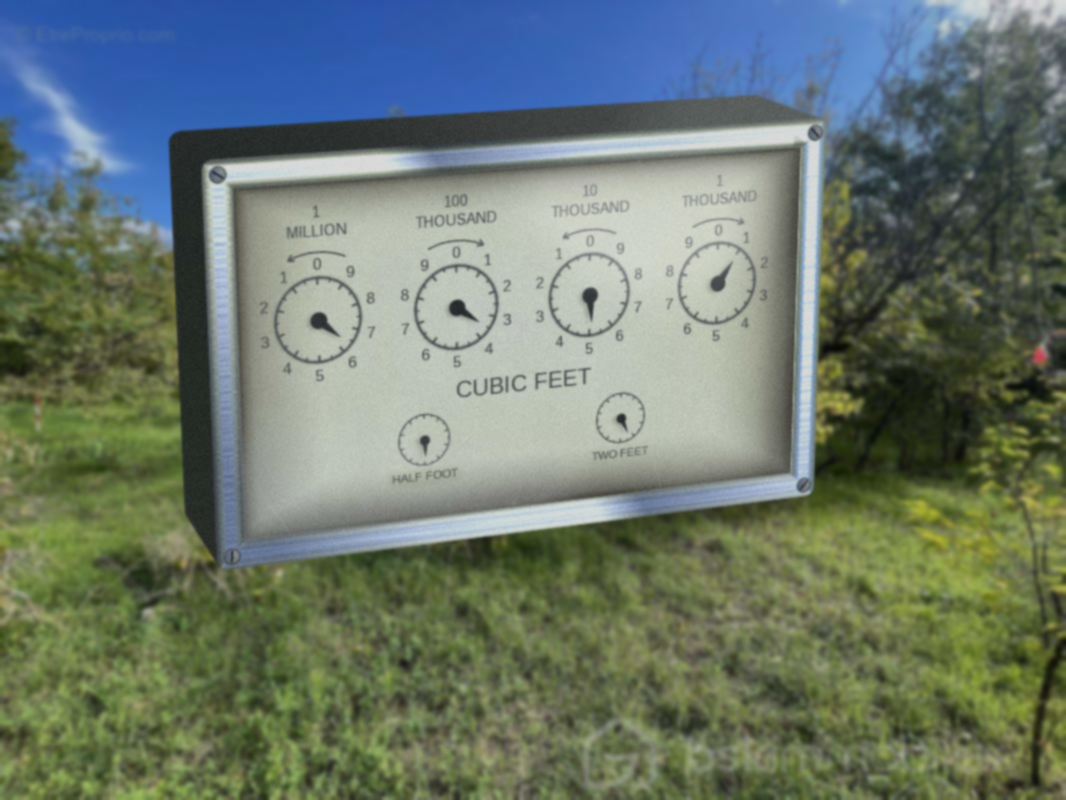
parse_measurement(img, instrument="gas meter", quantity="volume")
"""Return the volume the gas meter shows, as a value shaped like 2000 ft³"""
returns 635100 ft³
